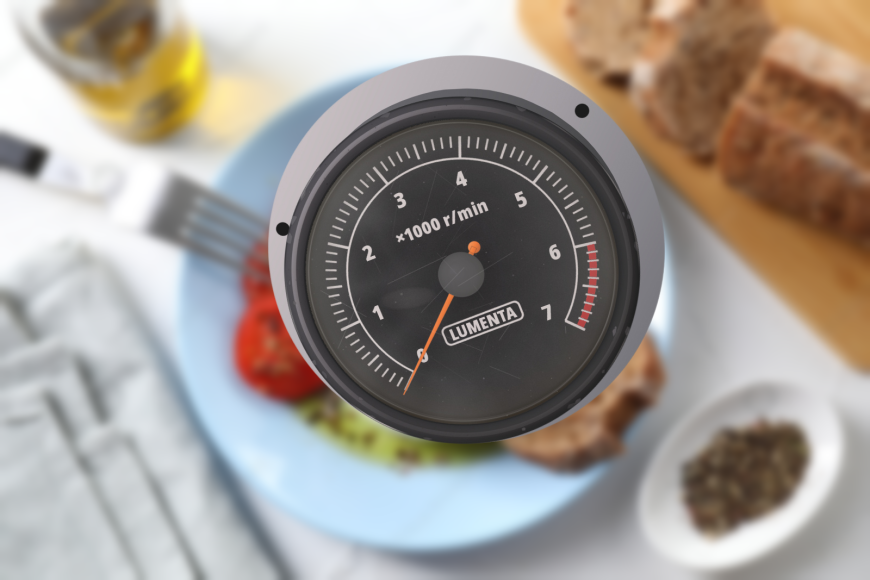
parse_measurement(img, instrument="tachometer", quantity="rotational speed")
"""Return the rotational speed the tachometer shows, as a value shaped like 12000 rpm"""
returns 0 rpm
